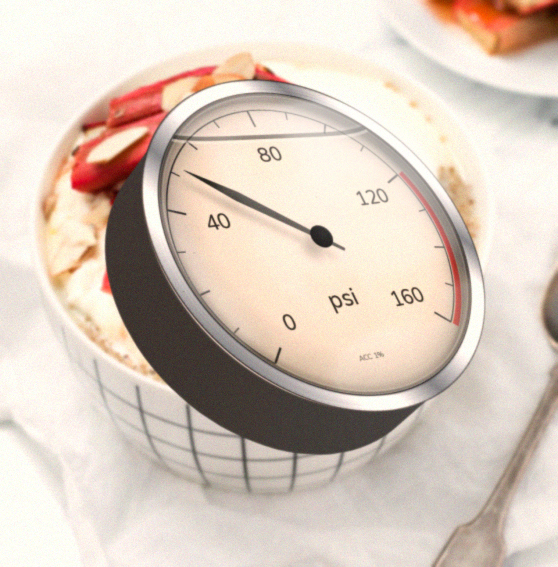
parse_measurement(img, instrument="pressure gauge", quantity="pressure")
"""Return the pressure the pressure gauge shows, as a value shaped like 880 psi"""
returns 50 psi
